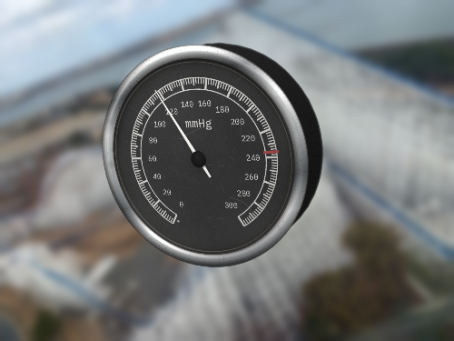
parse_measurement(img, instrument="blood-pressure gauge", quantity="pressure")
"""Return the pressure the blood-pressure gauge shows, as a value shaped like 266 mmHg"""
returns 120 mmHg
